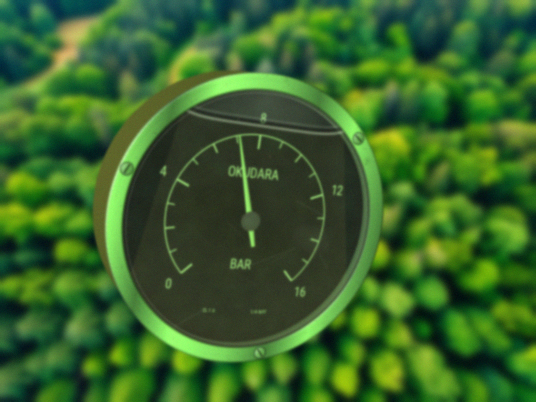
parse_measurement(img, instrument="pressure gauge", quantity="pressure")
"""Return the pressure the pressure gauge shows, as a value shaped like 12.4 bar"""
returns 7 bar
